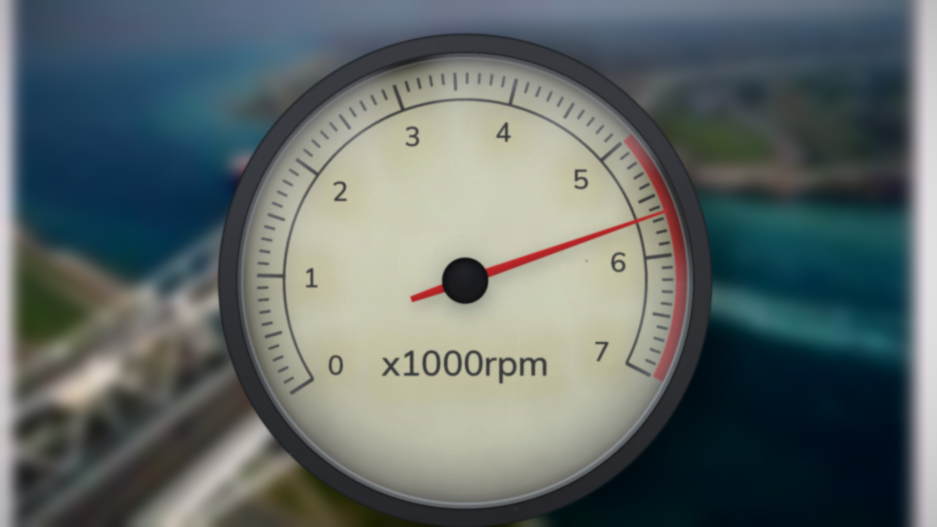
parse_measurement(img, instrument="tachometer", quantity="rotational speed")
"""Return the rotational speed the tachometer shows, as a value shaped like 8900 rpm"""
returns 5650 rpm
